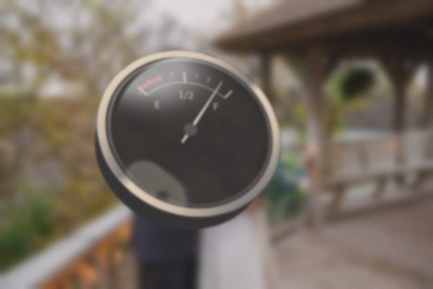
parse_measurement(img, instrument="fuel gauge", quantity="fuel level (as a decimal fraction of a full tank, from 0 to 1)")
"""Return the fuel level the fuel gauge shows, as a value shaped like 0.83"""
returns 0.875
